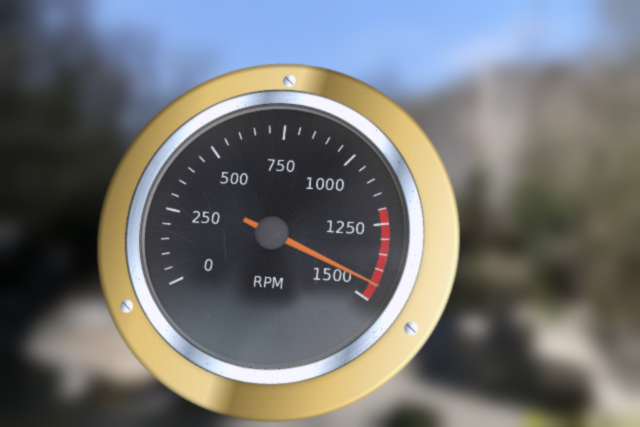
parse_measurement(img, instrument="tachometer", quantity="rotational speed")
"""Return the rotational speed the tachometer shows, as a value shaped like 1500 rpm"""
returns 1450 rpm
